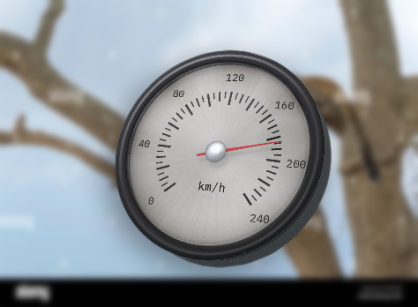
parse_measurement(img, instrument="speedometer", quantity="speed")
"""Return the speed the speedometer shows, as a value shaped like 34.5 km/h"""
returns 185 km/h
